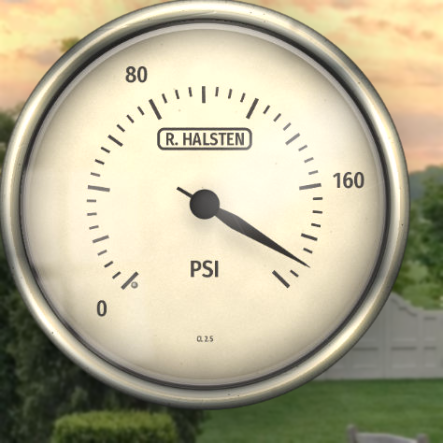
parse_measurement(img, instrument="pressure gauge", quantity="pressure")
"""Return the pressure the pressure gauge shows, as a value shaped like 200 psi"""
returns 190 psi
